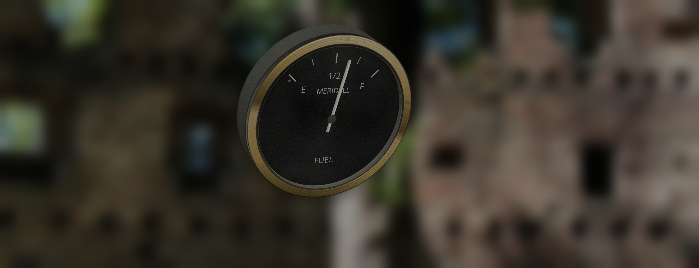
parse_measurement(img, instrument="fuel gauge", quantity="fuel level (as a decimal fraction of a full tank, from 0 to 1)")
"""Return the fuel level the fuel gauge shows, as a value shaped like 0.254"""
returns 0.625
